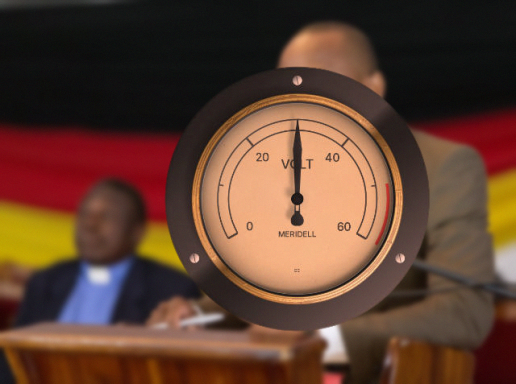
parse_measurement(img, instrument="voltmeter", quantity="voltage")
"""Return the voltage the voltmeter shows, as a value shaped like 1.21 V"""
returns 30 V
